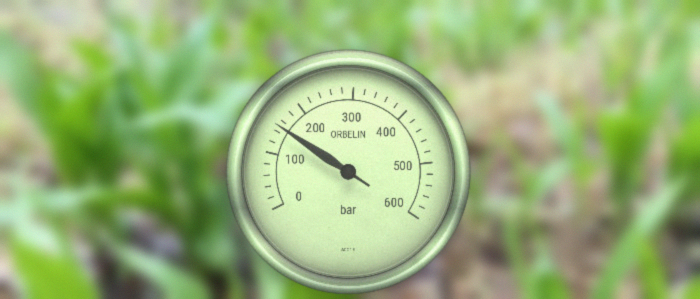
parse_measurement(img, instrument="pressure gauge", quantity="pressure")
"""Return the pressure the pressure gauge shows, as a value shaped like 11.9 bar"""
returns 150 bar
